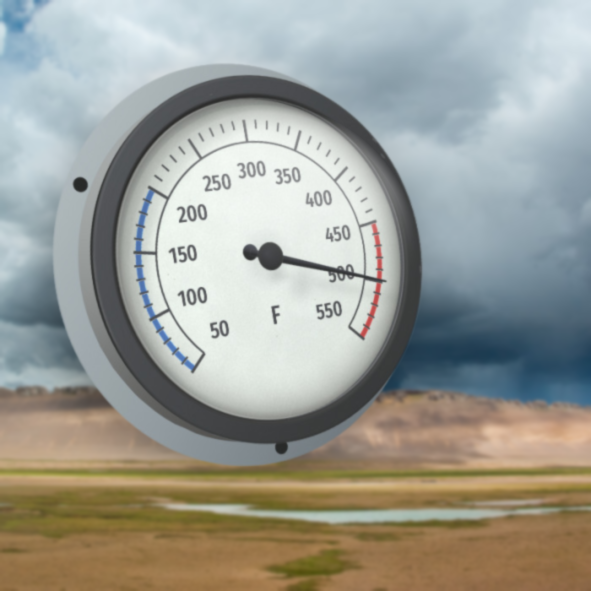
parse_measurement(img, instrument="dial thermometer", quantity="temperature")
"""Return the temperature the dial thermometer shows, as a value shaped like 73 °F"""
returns 500 °F
